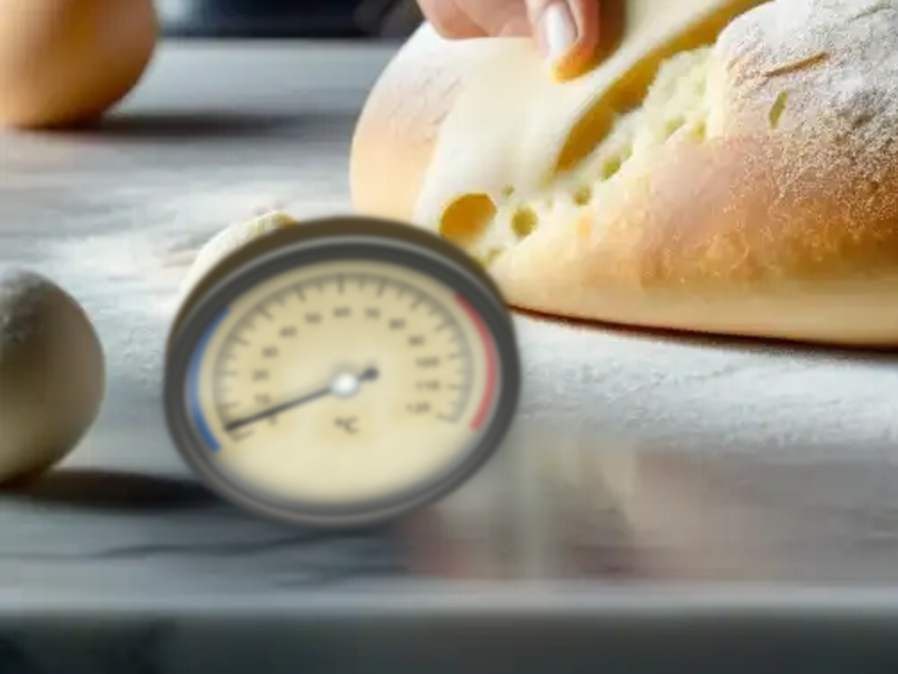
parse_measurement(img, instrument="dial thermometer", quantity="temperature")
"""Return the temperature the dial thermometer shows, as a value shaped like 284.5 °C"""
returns 5 °C
